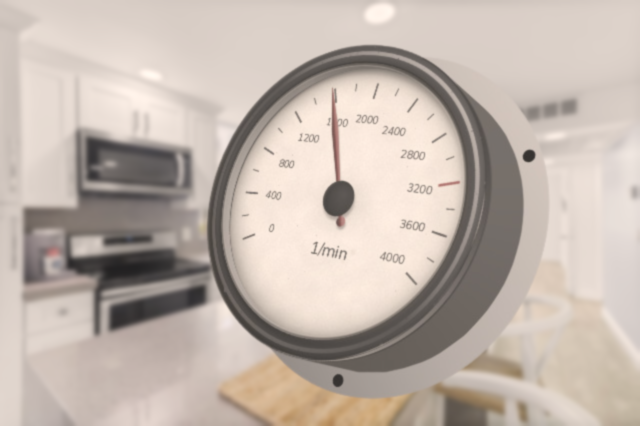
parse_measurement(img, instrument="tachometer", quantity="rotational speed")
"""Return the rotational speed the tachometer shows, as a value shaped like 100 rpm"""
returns 1600 rpm
